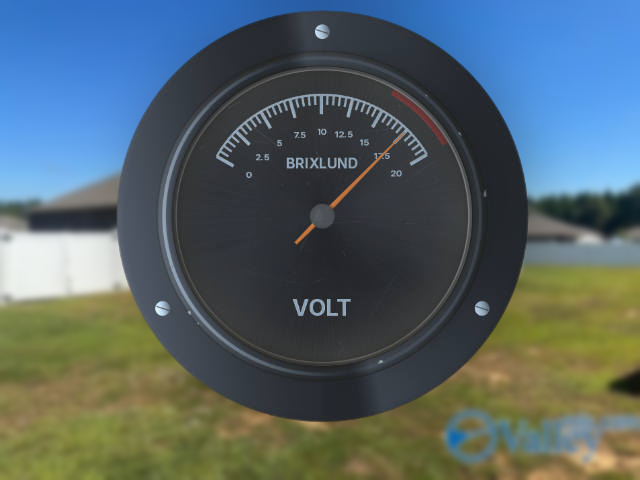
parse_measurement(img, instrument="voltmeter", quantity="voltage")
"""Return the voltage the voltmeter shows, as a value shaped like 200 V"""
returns 17.5 V
